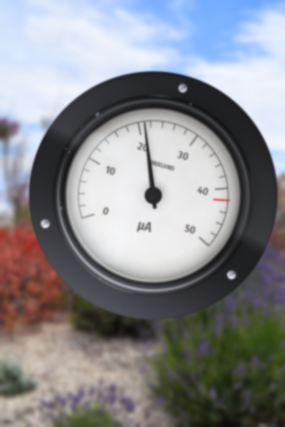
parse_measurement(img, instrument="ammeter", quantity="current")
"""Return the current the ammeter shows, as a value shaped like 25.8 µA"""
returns 21 µA
